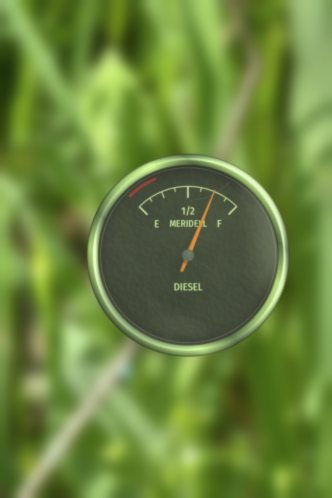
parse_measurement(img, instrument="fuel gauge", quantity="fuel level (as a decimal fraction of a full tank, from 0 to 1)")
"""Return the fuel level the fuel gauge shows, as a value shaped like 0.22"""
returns 0.75
